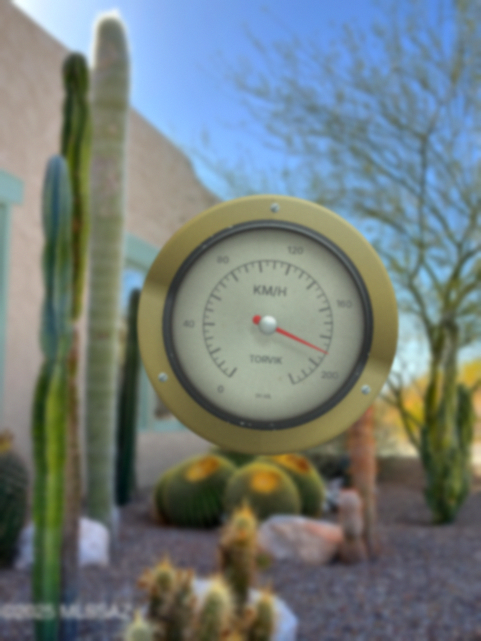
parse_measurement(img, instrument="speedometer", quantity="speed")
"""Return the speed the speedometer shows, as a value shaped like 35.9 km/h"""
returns 190 km/h
